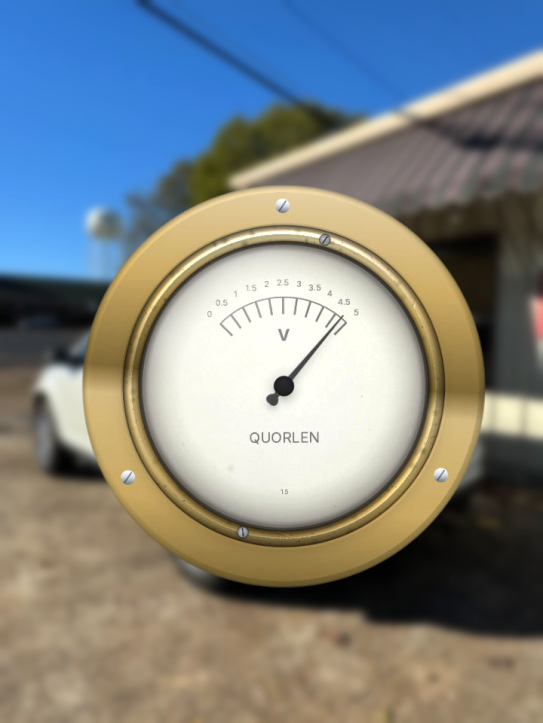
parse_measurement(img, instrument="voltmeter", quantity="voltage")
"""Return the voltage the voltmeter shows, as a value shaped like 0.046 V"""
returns 4.75 V
